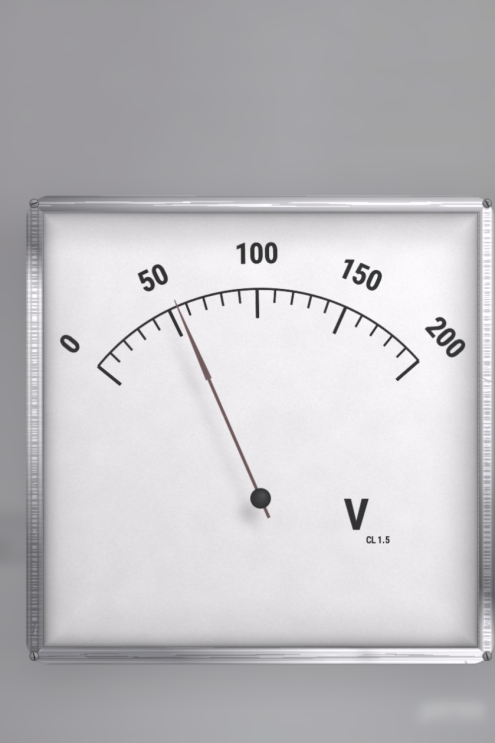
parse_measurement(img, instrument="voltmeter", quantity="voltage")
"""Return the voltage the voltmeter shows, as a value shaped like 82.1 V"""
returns 55 V
